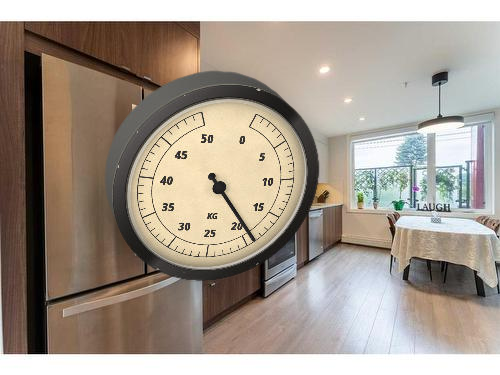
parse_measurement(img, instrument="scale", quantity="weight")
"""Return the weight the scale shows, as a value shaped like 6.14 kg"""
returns 19 kg
